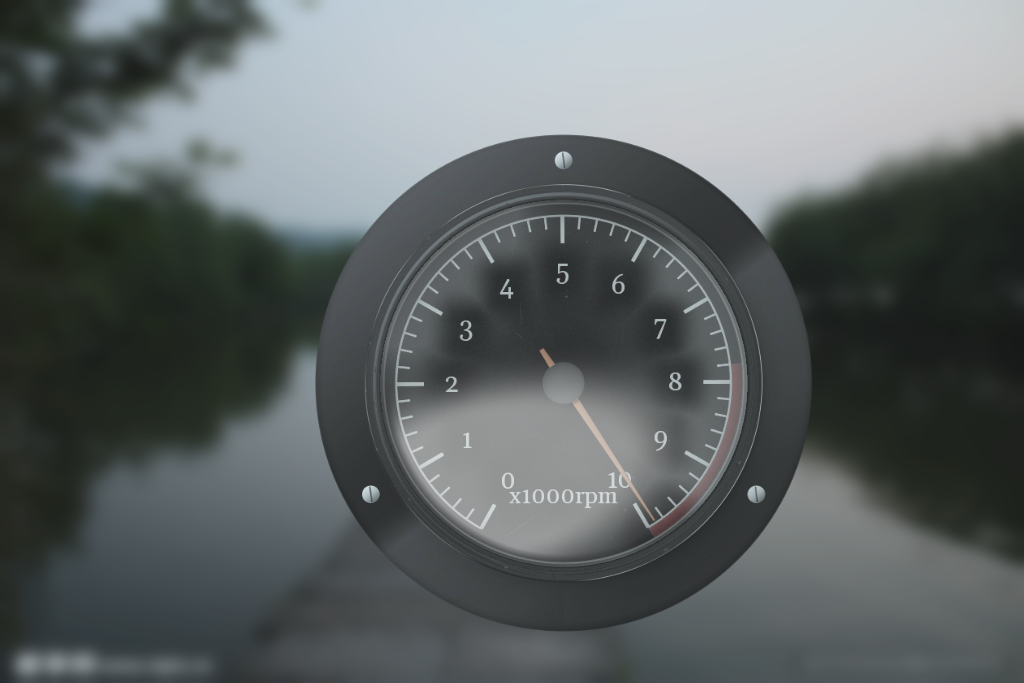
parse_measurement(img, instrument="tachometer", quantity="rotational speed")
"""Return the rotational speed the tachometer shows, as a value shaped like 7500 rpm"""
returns 9900 rpm
